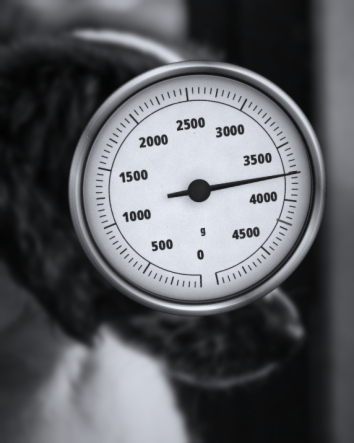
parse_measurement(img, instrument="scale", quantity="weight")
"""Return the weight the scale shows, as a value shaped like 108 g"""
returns 3750 g
